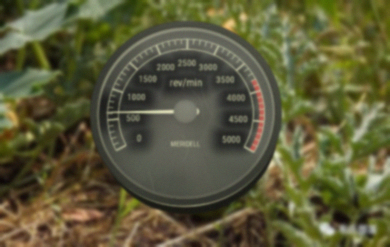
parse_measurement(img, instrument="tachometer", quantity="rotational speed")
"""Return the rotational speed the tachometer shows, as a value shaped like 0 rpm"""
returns 600 rpm
